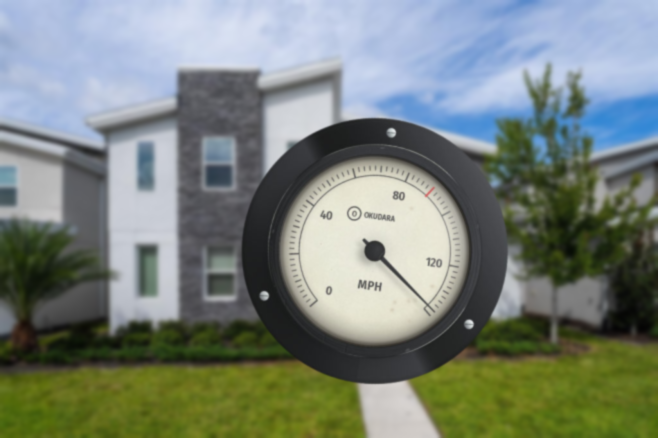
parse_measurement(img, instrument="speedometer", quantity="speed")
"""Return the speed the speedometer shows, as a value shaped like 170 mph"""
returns 138 mph
